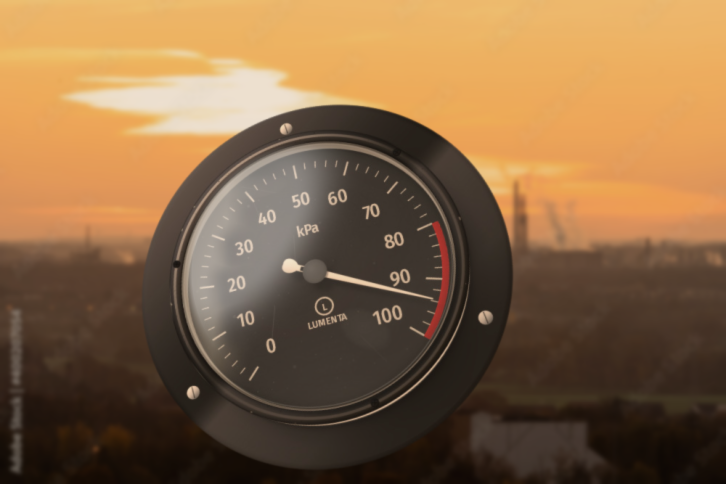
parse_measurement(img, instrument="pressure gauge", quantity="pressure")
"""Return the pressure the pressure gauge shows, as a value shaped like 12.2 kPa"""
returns 94 kPa
